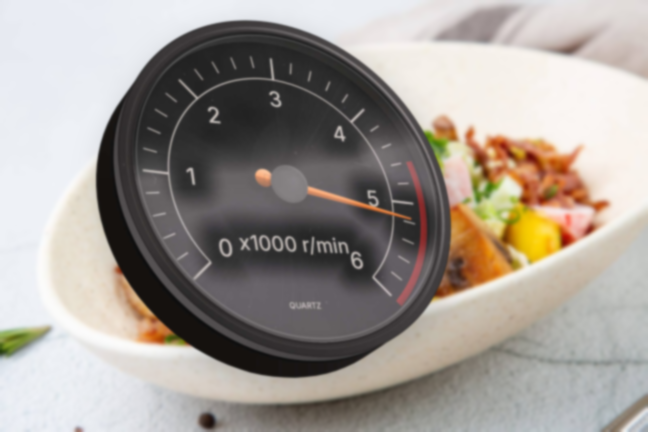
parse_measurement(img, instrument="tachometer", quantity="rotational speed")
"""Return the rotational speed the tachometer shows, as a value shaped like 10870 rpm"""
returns 5200 rpm
